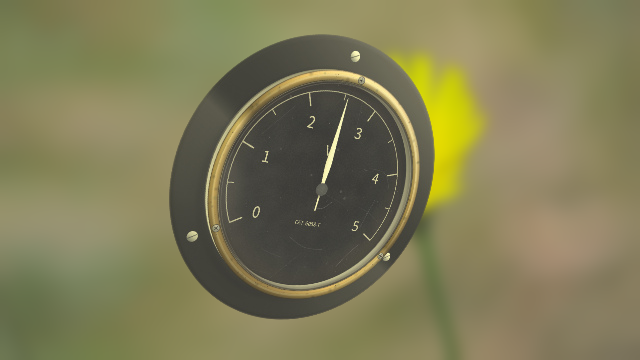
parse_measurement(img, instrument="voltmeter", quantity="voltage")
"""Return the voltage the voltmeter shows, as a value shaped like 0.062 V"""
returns 2.5 V
